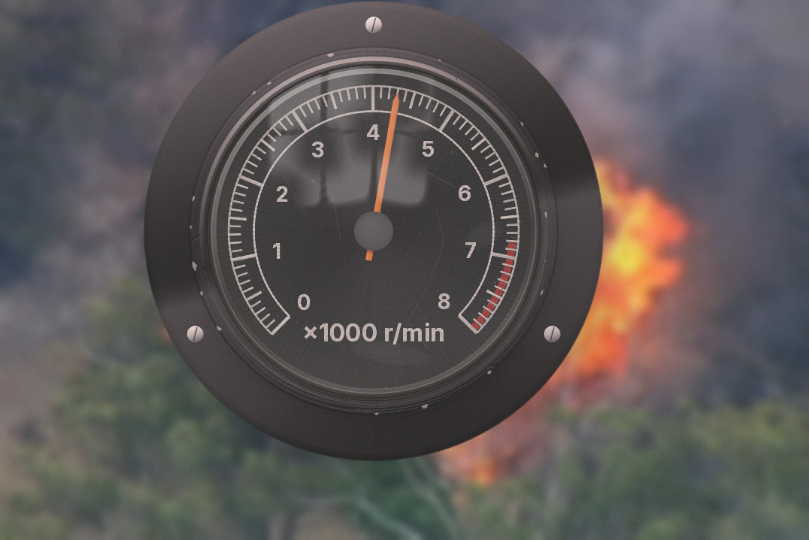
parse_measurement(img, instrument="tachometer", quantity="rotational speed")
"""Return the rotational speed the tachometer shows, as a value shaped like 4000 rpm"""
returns 4300 rpm
